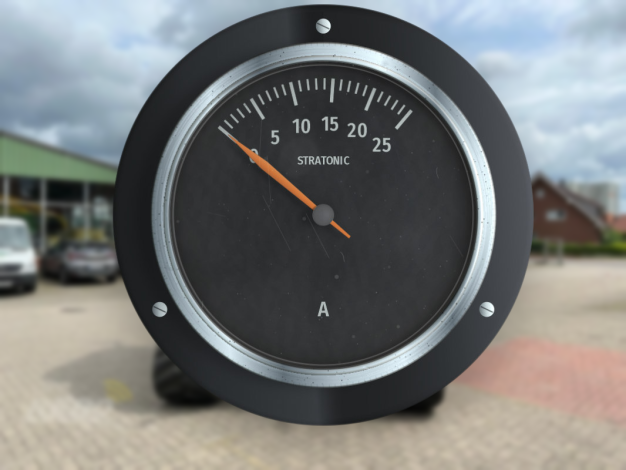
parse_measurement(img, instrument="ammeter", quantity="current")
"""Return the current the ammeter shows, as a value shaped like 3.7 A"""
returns 0 A
